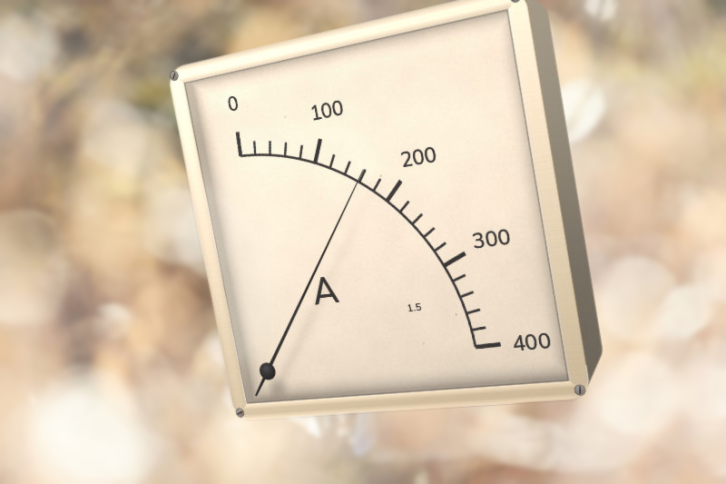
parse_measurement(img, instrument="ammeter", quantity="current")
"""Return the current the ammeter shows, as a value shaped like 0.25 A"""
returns 160 A
